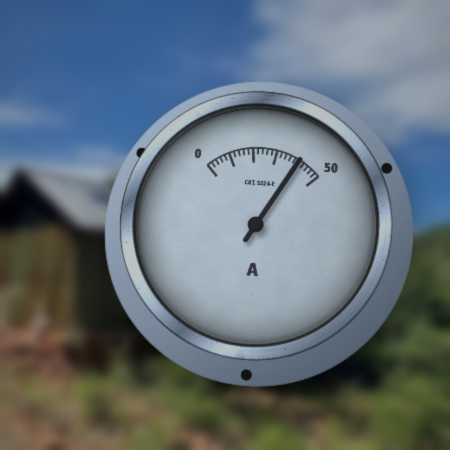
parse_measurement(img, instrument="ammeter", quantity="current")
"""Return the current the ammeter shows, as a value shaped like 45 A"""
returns 40 A
